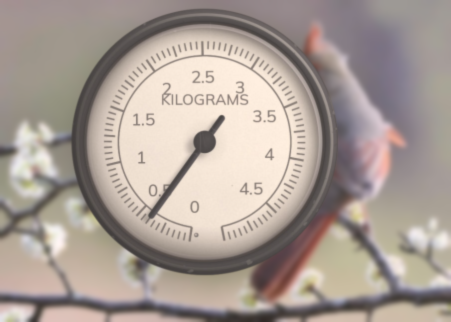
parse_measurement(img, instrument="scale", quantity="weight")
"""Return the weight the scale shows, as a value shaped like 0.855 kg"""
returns 0.4 kg
